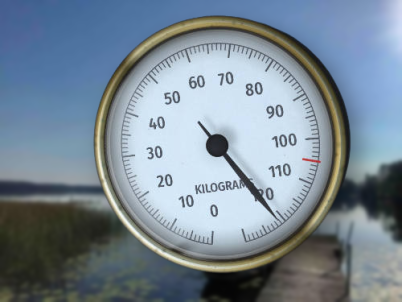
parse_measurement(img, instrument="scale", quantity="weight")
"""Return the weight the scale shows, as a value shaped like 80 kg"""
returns 121 kg
